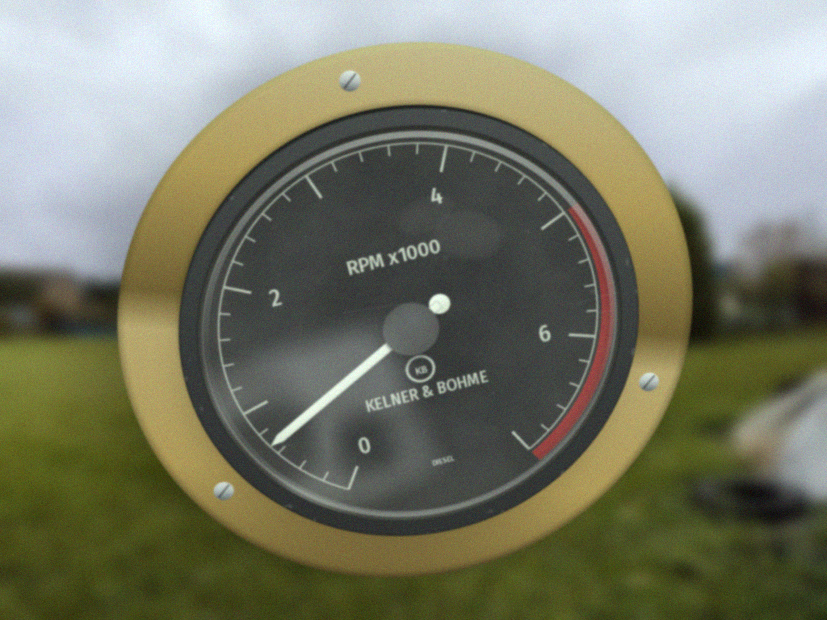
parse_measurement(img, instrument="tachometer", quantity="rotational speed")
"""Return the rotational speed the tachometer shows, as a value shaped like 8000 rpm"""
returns 700 rpm
